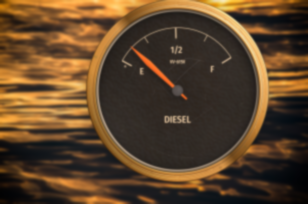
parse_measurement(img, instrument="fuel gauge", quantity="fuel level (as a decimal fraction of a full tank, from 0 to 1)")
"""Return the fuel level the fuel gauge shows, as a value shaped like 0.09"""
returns 0.125
